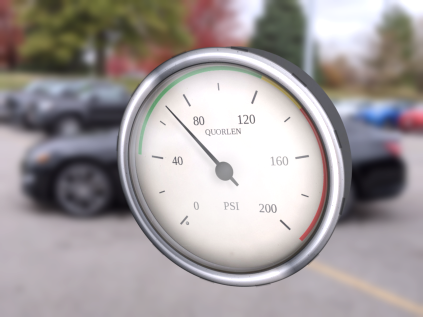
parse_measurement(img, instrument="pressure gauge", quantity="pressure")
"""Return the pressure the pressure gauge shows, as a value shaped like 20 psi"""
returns 70 psi
